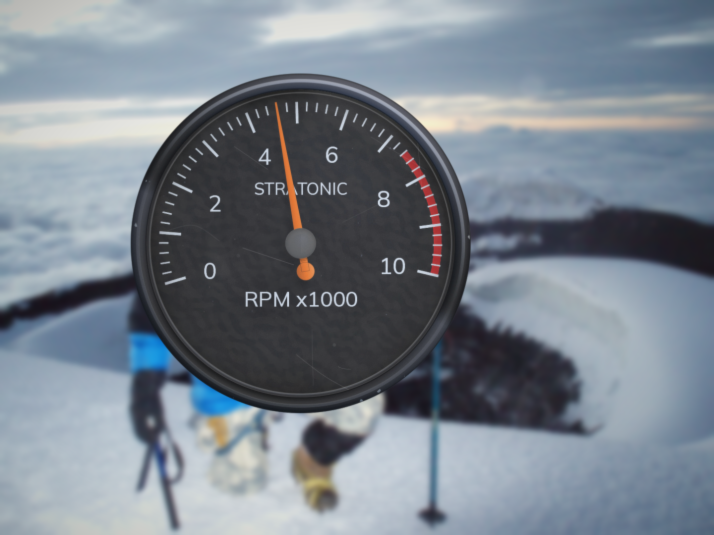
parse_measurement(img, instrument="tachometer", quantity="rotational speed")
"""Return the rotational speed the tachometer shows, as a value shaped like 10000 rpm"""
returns 4600 rpm
